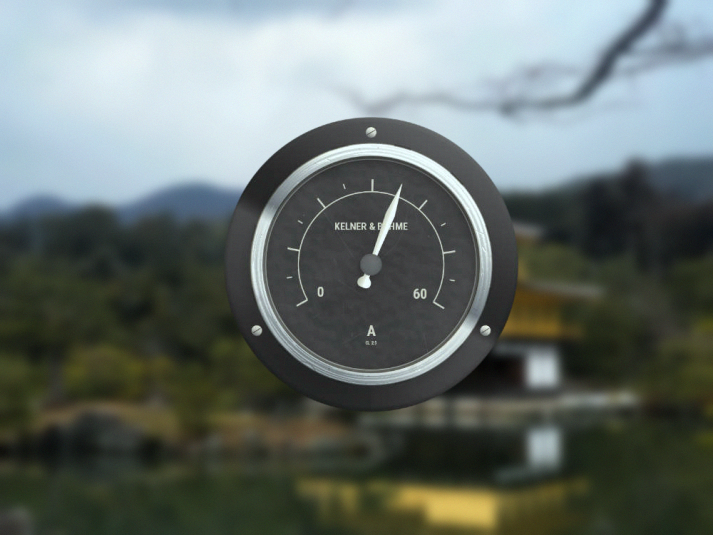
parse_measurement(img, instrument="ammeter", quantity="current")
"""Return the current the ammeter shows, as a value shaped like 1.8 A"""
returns 35 A
